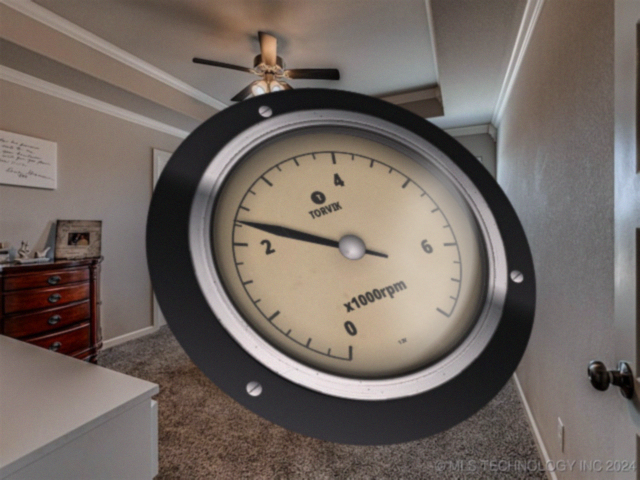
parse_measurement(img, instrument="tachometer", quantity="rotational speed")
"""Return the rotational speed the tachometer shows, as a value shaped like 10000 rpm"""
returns 2250 rpm
